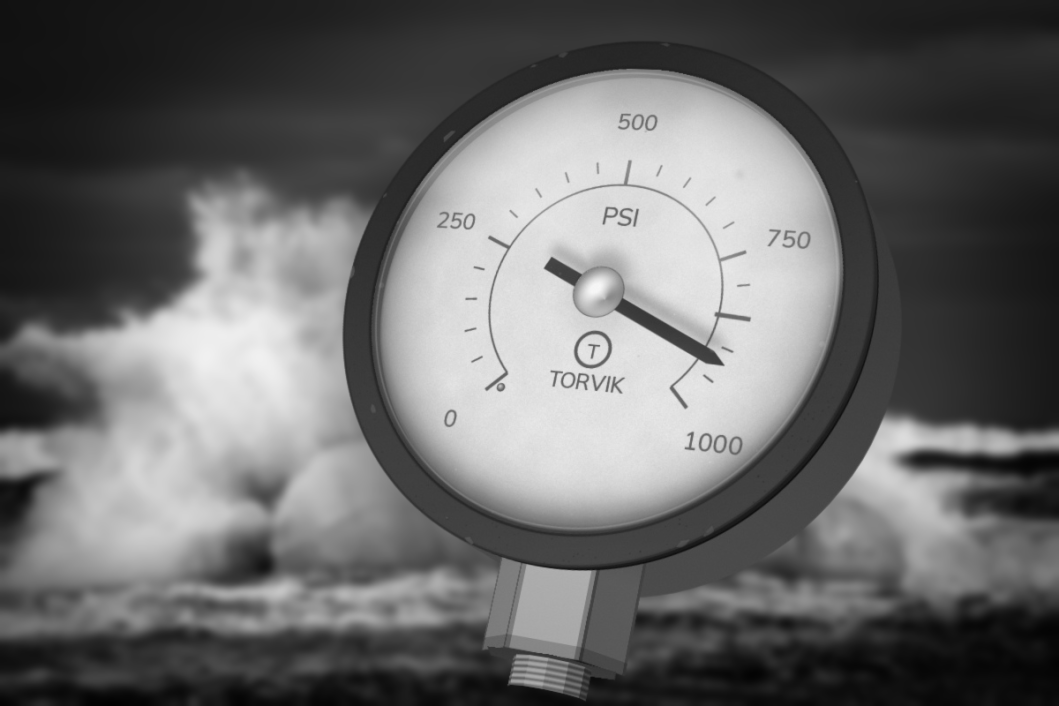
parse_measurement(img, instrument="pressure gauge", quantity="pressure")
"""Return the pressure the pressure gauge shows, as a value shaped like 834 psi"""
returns 925 psi
